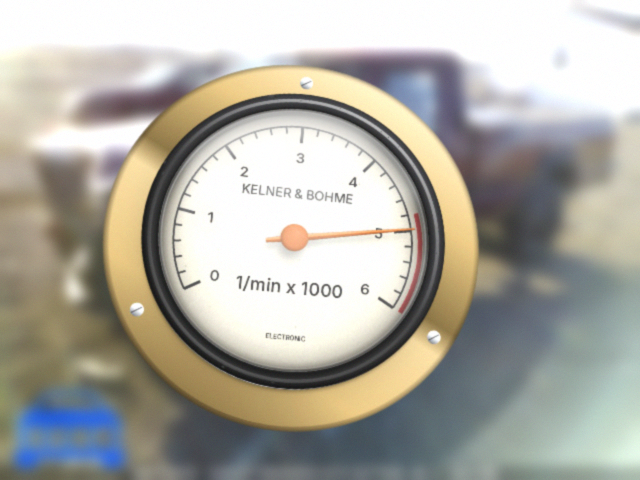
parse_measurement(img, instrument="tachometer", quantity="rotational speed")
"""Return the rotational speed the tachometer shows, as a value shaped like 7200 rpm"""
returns 5000 rpm
